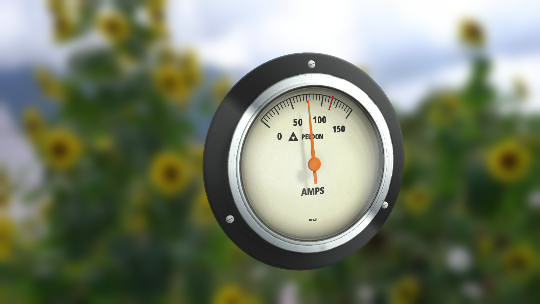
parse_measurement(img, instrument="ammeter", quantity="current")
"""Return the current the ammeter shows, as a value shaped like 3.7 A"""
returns 75 A
